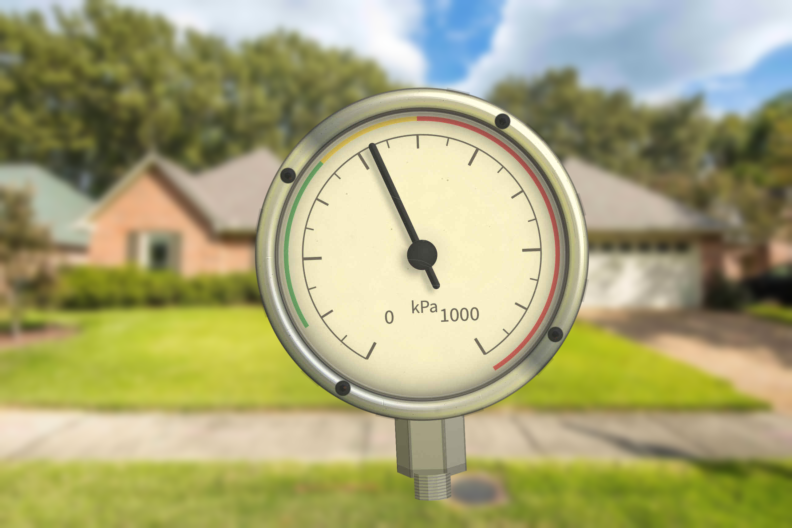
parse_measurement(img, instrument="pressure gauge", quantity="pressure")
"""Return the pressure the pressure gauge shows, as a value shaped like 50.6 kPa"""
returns 425 kPa
